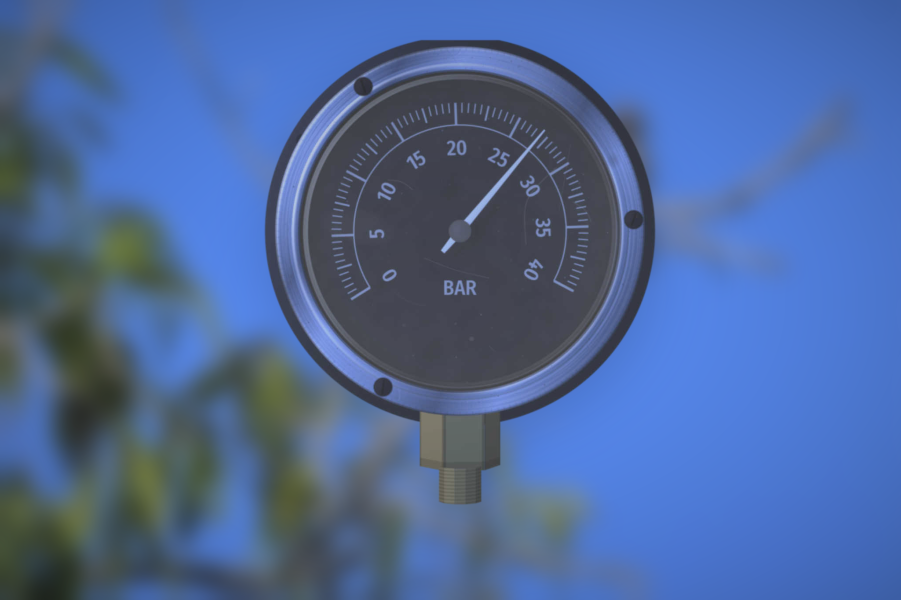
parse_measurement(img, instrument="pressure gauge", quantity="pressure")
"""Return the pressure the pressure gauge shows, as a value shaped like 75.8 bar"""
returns 27 bar
